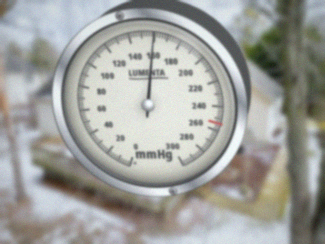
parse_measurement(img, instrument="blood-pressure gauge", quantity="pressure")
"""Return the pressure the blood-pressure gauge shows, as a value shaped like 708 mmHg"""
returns 160 mmHg
